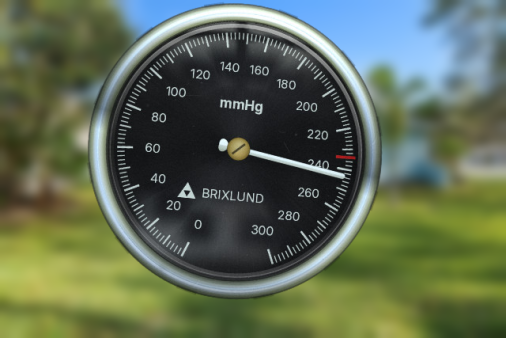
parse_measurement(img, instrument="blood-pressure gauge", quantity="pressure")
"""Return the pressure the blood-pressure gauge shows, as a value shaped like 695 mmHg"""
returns 244 mmHg
